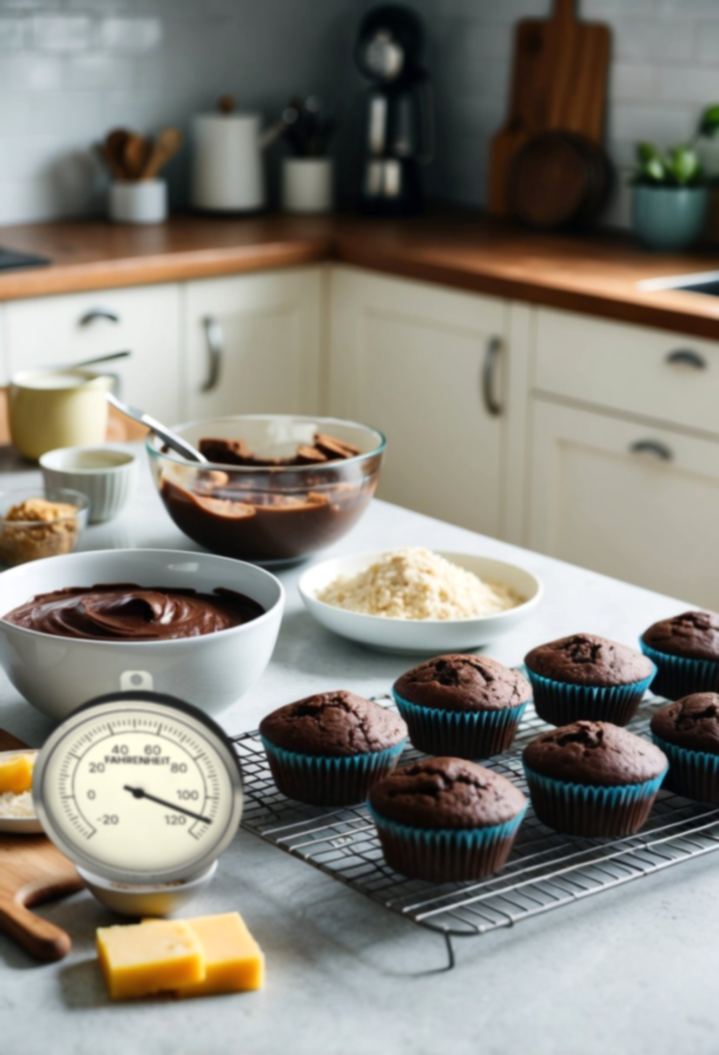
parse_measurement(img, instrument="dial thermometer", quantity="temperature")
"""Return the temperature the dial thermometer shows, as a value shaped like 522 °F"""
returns 110 °F
